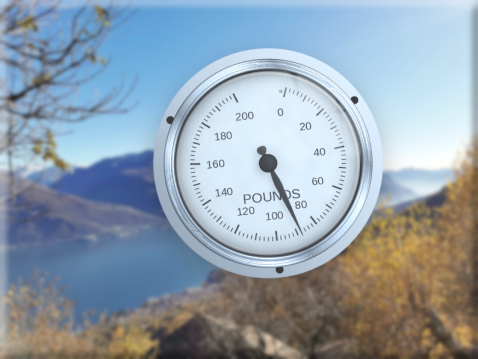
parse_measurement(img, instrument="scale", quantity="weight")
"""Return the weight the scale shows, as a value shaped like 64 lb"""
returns 88 lb
